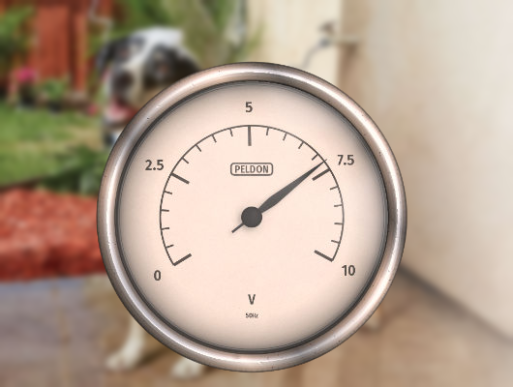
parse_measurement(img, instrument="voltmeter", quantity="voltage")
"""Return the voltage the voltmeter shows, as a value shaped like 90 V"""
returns 7.25 V
